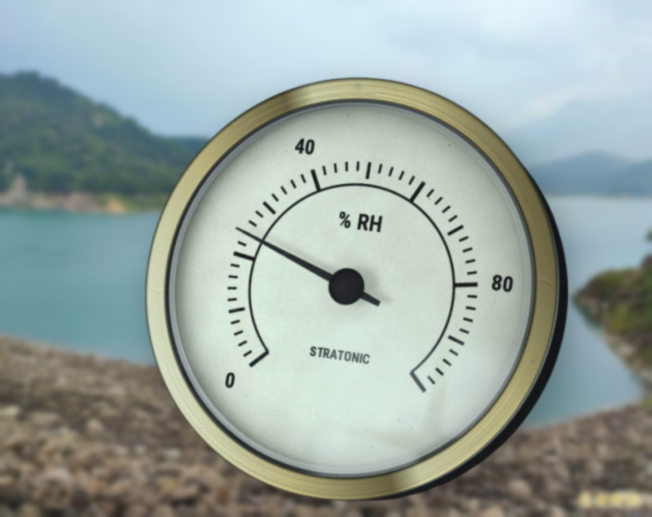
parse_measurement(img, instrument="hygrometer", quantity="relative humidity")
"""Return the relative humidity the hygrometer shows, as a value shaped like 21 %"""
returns 24 %
